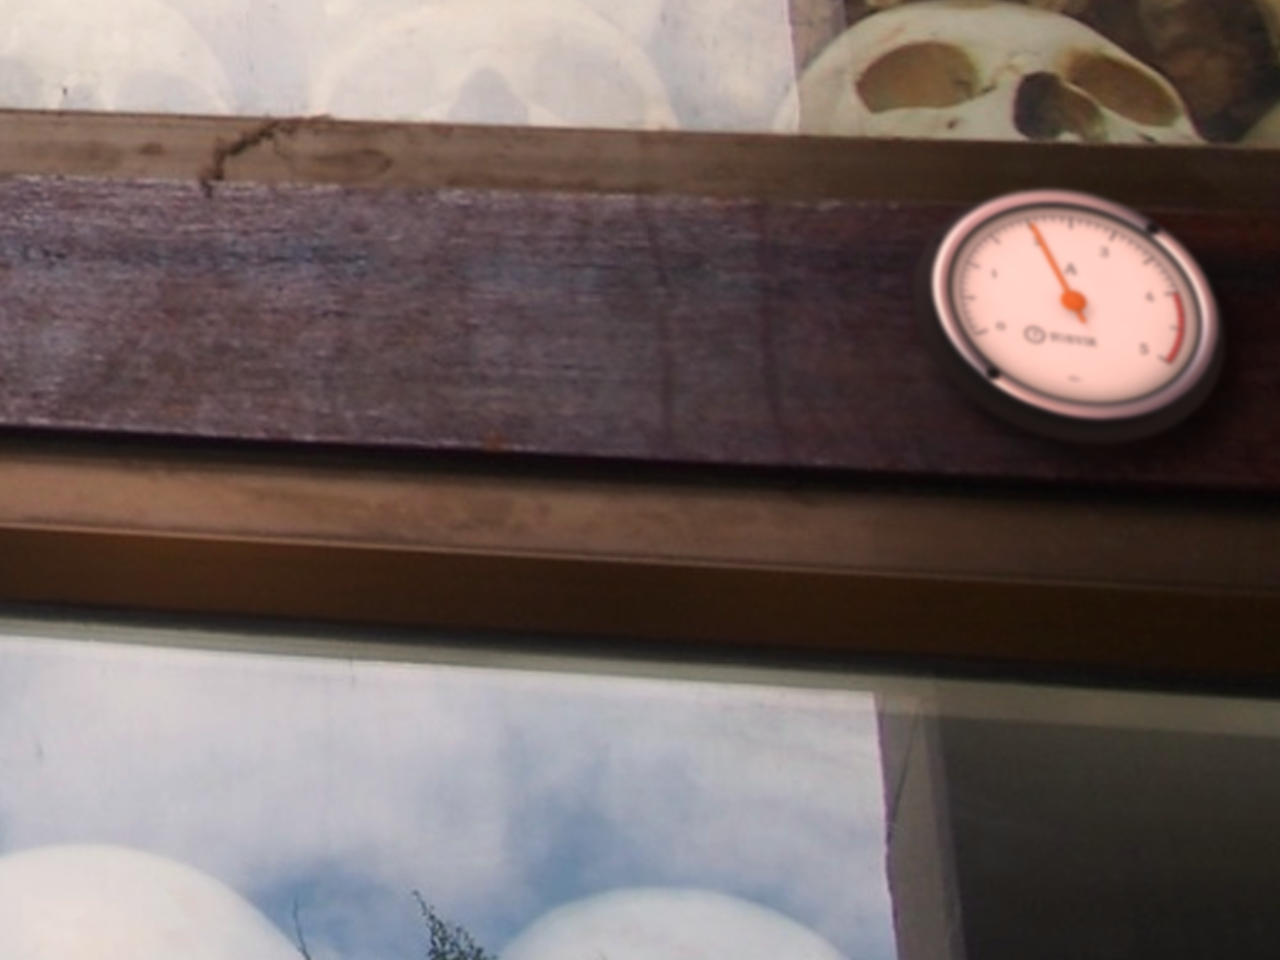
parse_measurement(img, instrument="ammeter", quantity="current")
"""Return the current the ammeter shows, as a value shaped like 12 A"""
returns 2 A
